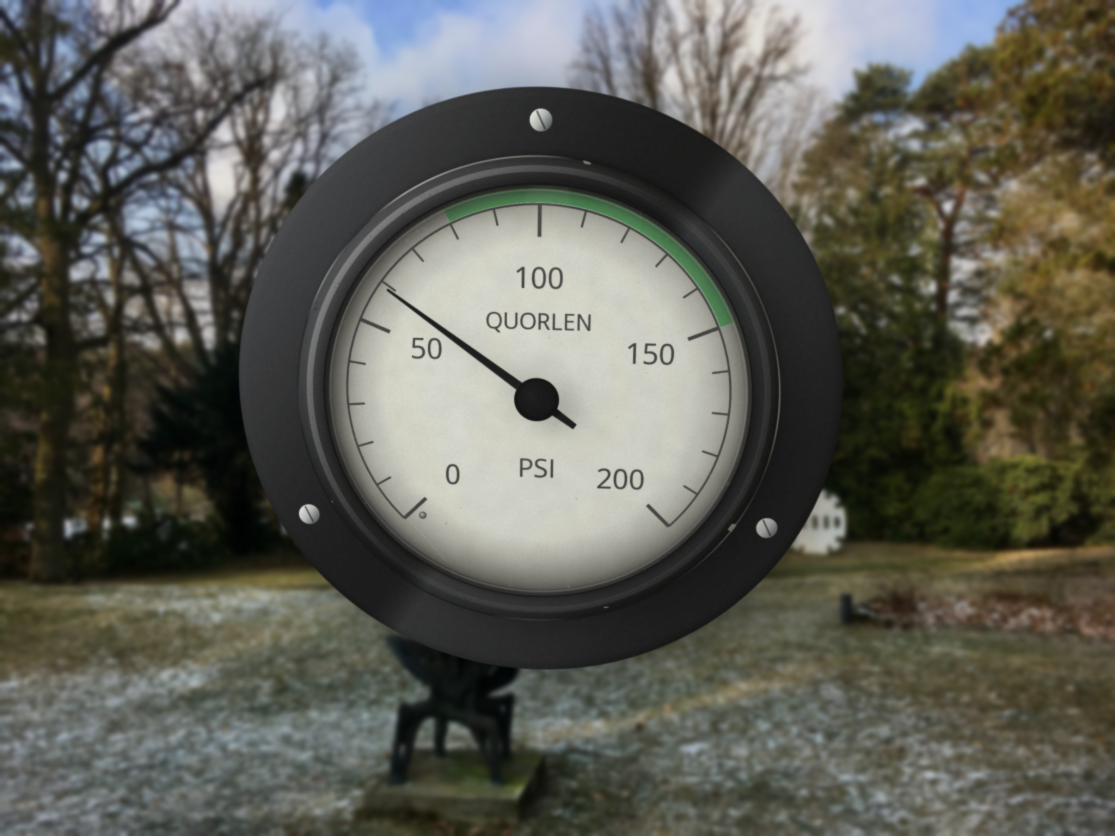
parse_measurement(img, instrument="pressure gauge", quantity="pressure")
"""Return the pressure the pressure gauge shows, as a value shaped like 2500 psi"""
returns 60 psi
